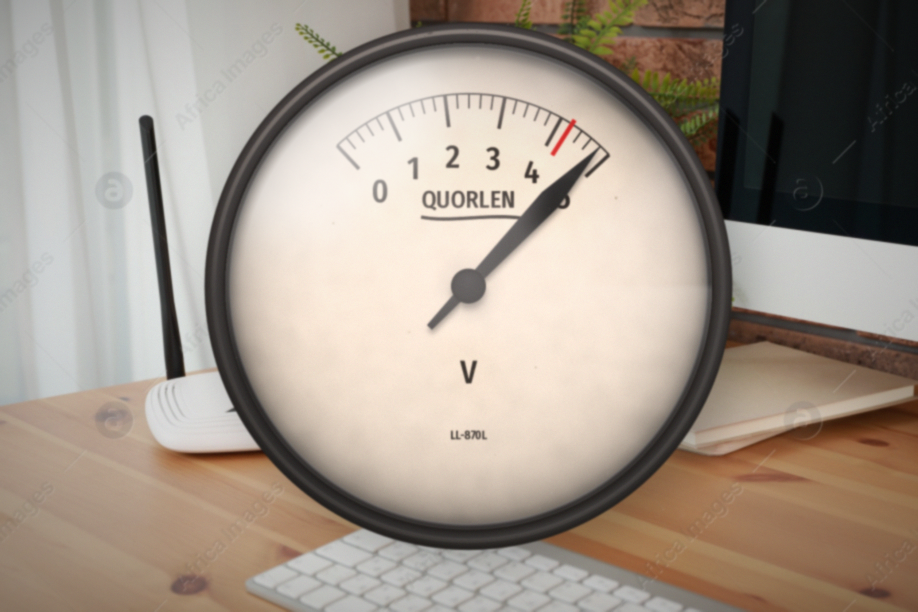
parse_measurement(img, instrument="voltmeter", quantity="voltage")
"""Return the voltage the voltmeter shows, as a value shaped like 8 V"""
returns 4.8 V
